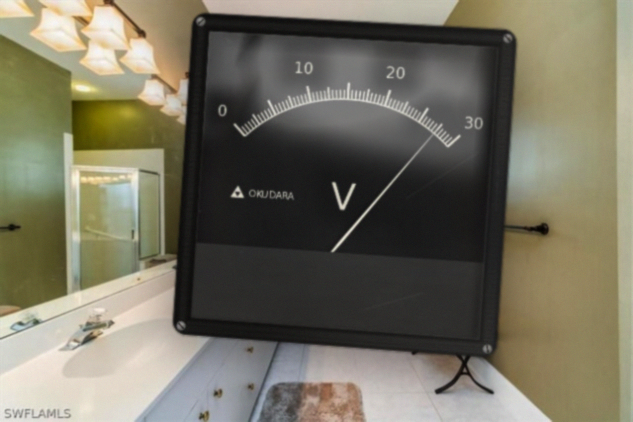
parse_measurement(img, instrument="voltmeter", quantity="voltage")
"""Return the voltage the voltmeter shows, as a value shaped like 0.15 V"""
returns 27.5 V
